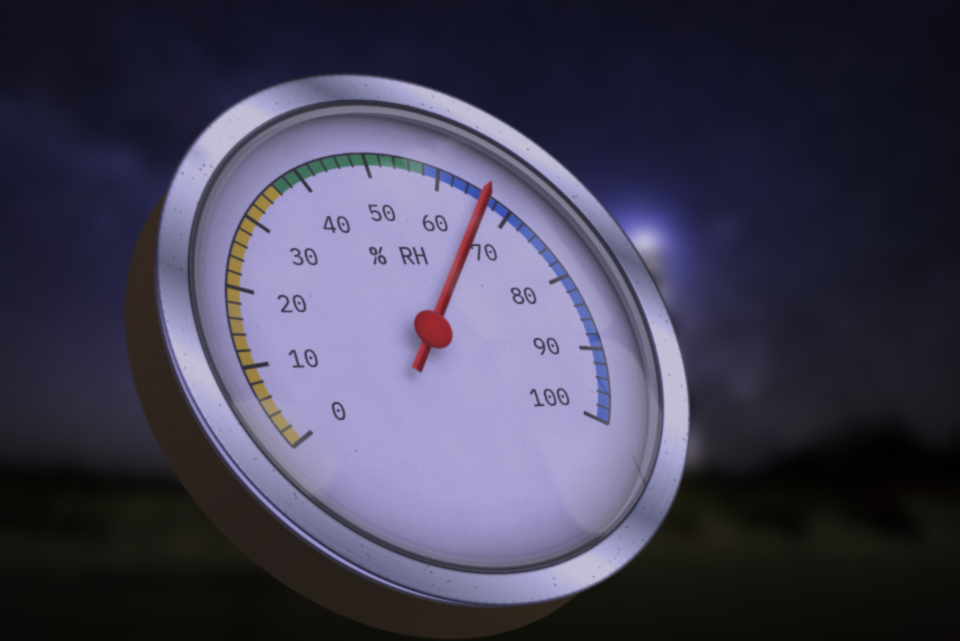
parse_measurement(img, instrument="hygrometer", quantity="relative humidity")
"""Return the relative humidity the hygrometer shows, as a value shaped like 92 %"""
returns 66 %
